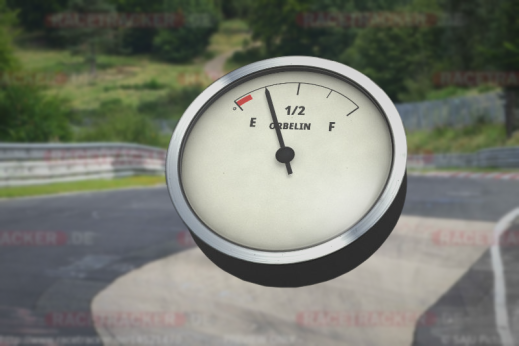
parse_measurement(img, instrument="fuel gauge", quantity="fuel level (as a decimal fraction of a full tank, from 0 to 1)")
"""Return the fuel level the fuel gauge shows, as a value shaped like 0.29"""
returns 0.25
